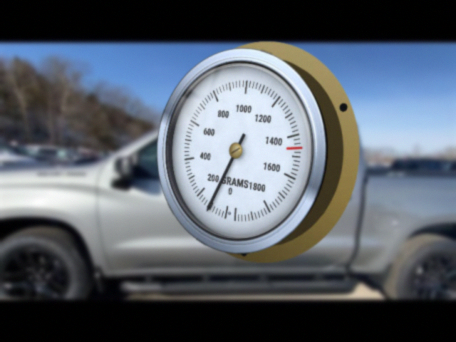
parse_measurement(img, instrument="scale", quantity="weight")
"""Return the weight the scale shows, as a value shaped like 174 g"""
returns 100 g
